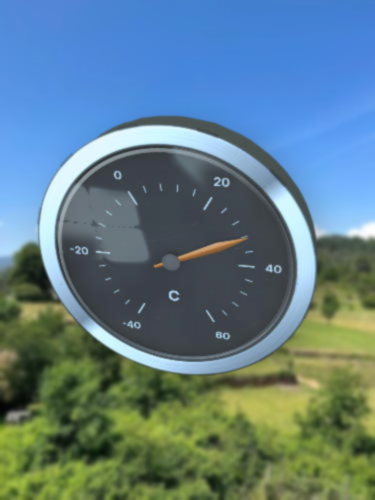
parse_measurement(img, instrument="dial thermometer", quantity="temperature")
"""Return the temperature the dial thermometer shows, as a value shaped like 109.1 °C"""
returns 32 °C
